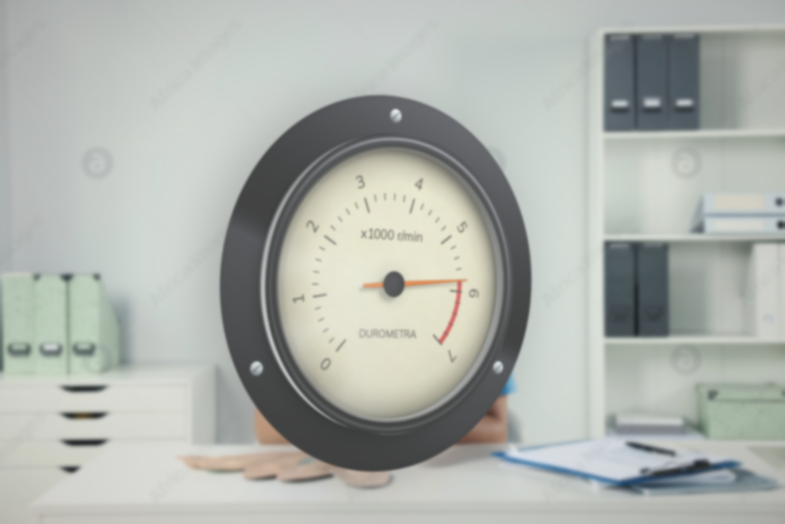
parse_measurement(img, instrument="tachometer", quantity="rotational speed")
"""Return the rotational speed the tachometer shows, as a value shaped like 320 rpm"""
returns 5800 rpm
